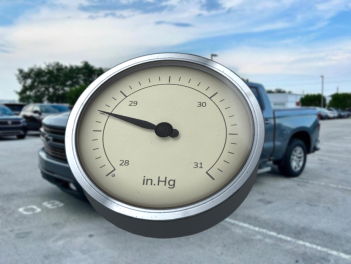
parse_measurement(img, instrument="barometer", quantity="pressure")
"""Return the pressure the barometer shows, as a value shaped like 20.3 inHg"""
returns 28.7 inHg
